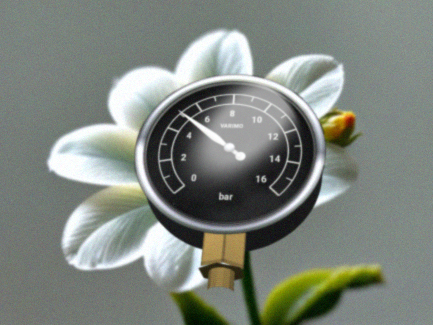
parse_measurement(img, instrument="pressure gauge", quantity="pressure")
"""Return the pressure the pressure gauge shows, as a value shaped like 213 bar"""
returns 5 bar
